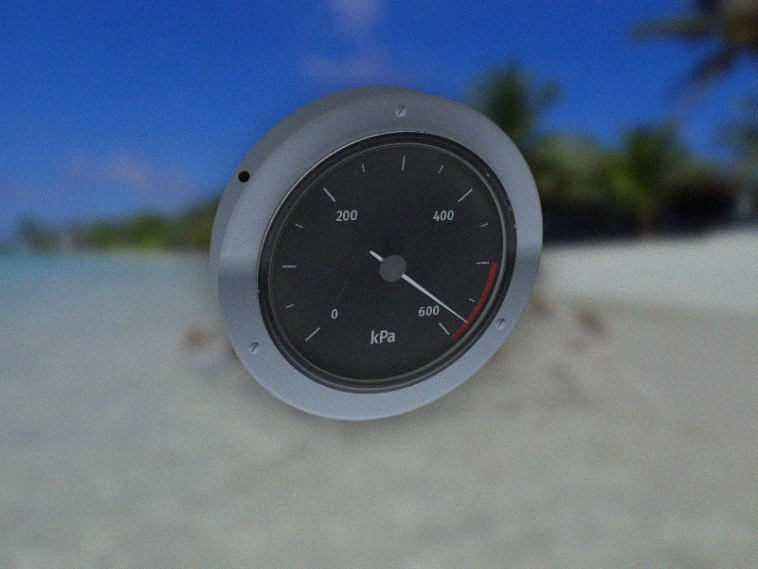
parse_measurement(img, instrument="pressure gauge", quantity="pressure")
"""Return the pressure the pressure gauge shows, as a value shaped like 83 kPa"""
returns 575 kPa
